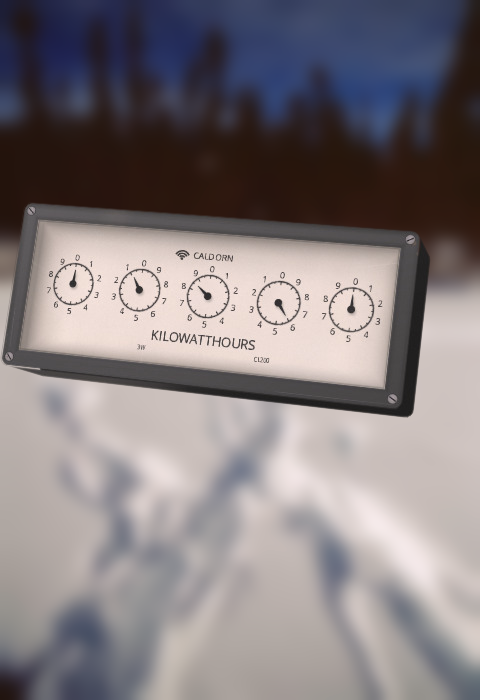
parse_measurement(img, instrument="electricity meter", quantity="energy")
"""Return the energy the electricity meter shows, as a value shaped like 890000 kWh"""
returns 860 kWh
